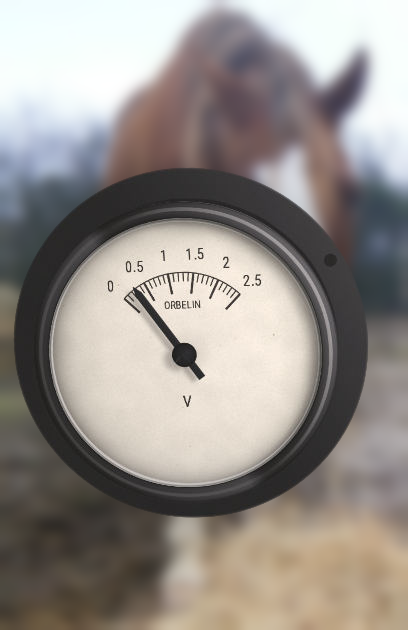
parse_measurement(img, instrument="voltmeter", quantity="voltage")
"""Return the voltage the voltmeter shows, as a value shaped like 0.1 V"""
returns 0.3 V
